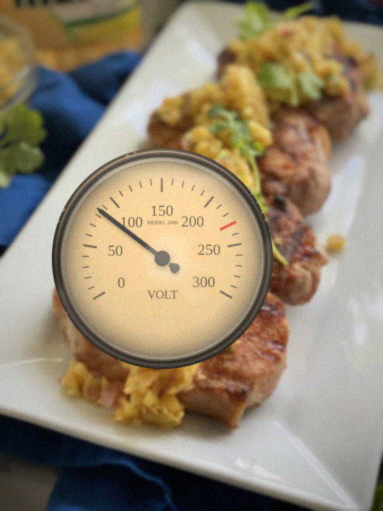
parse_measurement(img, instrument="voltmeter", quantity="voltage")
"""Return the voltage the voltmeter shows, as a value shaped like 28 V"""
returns 85 V
